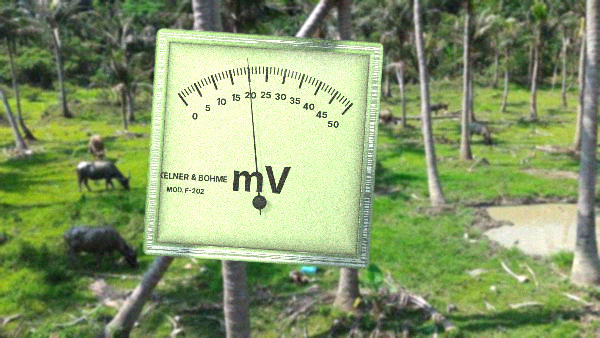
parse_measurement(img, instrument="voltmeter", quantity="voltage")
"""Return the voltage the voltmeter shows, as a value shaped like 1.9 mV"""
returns 20 mV
